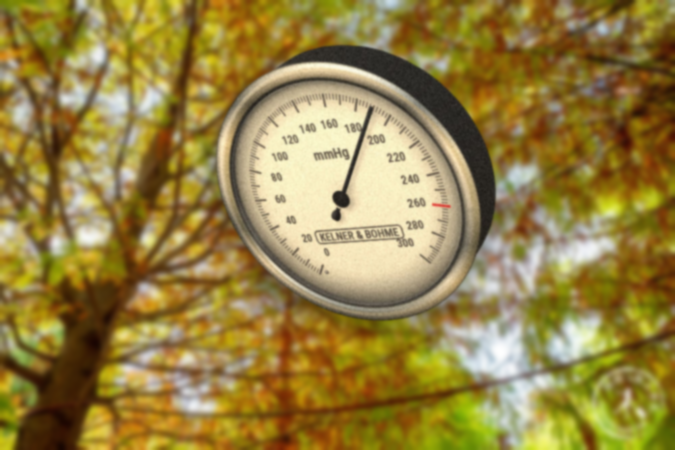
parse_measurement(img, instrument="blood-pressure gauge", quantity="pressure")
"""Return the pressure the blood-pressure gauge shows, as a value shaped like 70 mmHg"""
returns 190 mmHg
